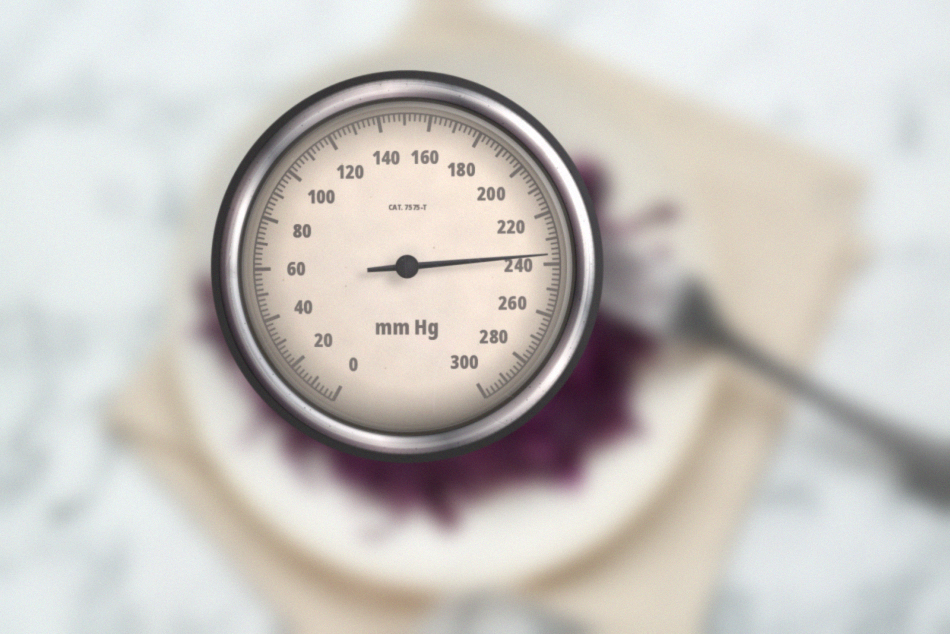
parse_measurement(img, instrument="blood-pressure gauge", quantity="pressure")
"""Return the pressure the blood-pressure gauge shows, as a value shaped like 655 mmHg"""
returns 236 mmHg
